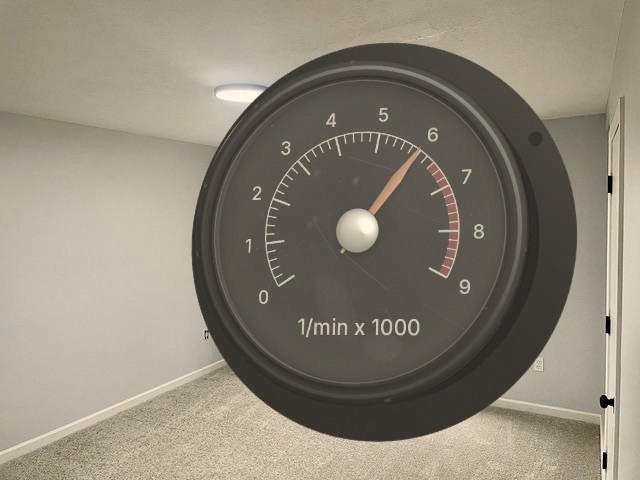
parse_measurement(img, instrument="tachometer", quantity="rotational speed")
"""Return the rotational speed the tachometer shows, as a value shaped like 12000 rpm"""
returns 6000 rpm
